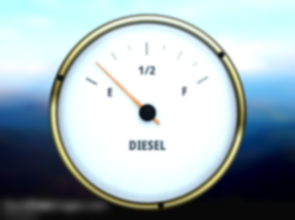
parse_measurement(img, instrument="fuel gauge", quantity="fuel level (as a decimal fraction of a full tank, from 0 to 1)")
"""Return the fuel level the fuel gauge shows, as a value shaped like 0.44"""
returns 0.125
